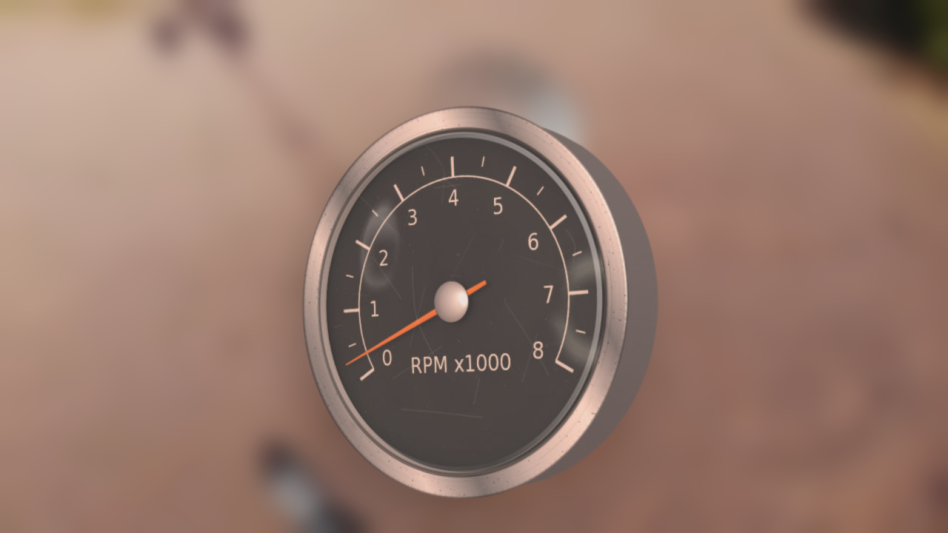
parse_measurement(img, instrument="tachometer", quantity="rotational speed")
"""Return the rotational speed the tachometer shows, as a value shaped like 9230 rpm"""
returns 250 rpm
